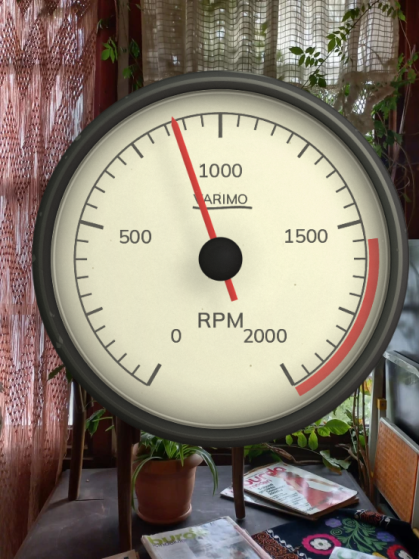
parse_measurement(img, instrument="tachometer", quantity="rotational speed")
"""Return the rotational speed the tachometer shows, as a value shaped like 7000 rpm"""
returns 875 rpm
